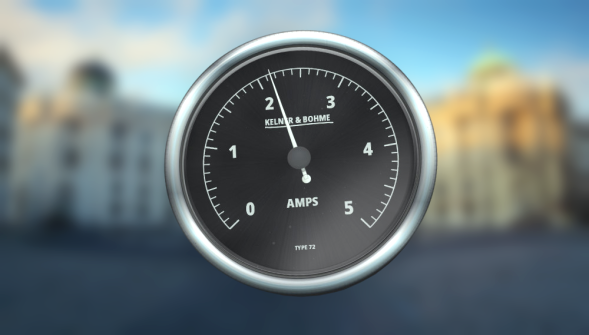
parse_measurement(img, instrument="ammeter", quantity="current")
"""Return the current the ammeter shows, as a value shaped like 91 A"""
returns 2.15 A
